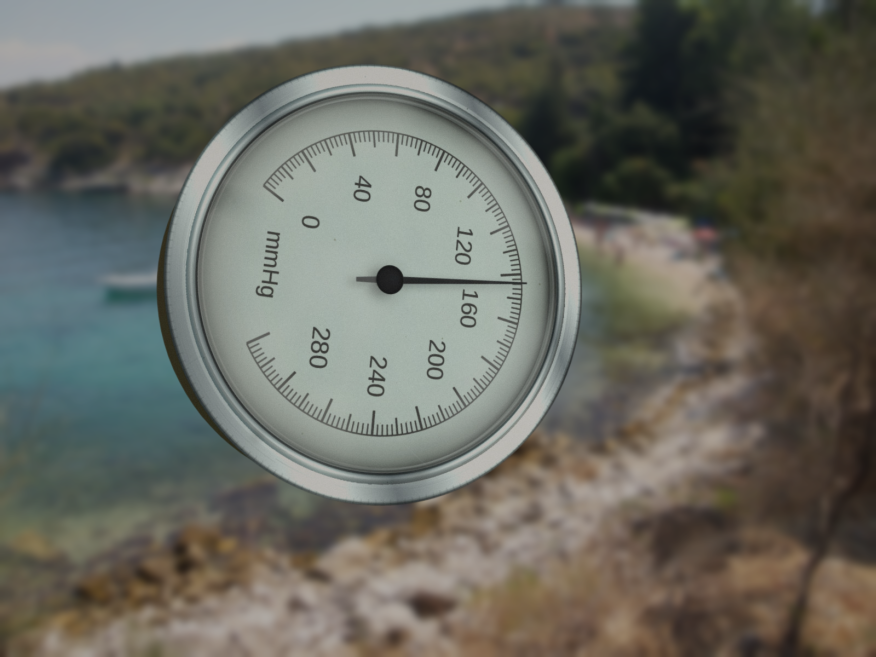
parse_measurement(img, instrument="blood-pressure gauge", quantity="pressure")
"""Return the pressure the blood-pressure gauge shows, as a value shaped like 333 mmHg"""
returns 144 mmHg
